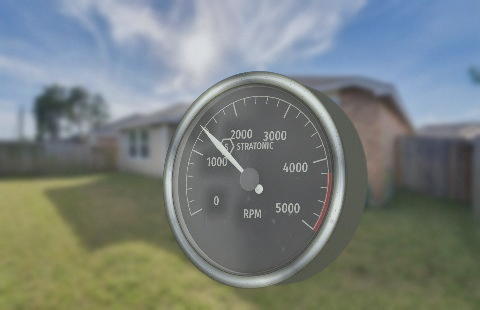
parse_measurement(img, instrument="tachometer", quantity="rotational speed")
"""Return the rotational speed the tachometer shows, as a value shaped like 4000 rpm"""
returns 1400 rpm
